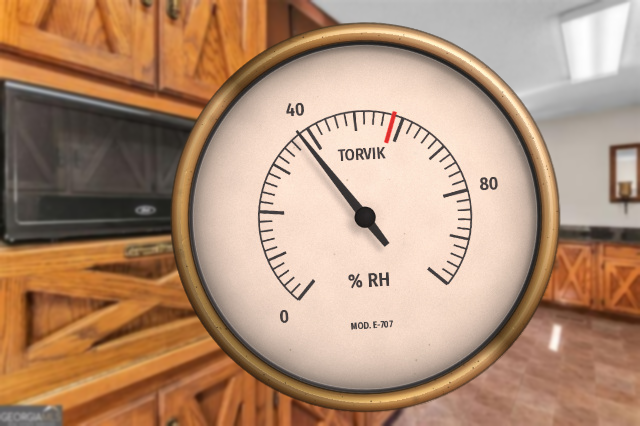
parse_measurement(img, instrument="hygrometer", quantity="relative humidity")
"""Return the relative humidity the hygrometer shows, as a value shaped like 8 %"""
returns 38 %
